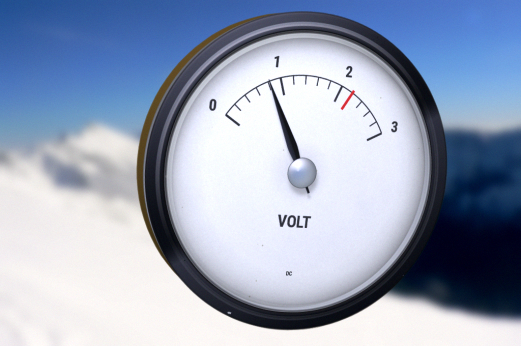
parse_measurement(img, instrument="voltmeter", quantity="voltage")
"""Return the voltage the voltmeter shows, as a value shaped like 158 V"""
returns 0.8 V
